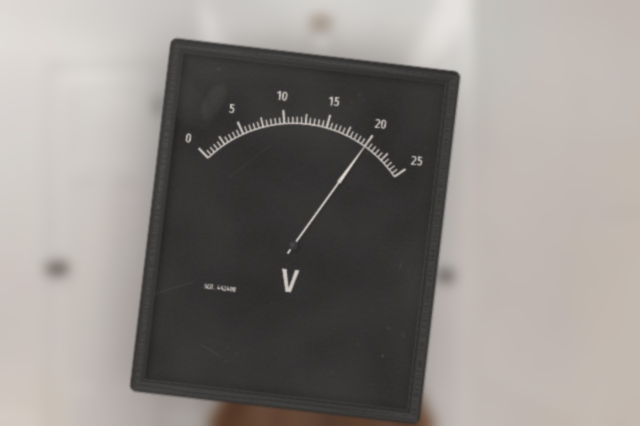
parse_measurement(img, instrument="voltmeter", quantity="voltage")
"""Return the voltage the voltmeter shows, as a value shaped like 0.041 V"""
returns 20 V
